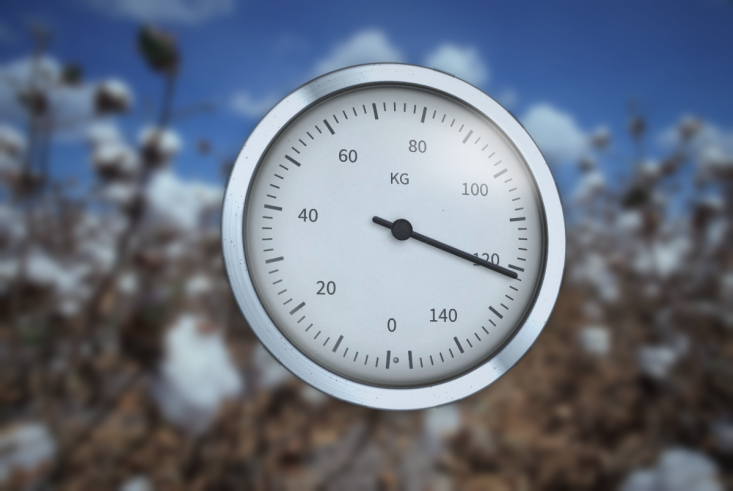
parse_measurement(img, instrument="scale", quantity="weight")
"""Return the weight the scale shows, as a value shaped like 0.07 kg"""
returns 122 kg
